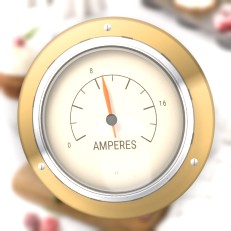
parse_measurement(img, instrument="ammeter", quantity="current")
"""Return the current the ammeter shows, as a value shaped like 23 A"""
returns 9 A
